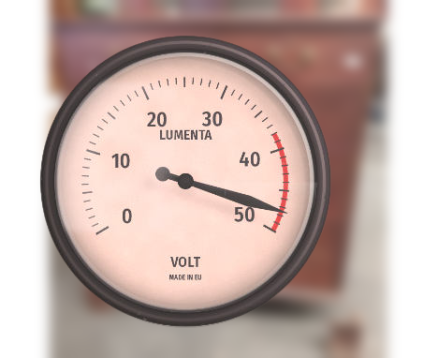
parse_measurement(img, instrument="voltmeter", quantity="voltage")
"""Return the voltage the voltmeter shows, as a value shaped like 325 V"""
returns 47.5 V
